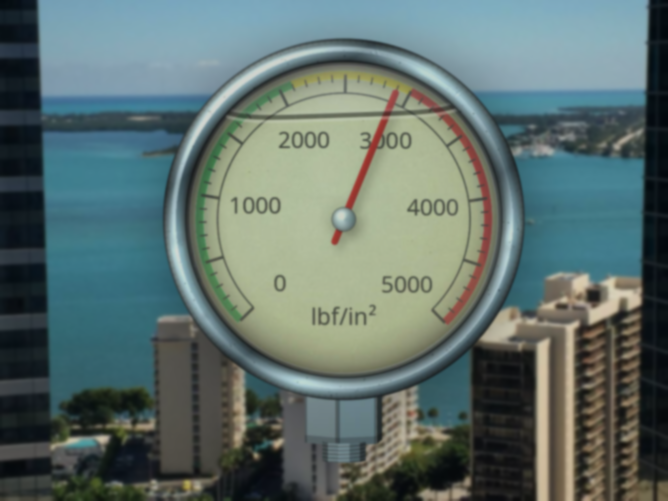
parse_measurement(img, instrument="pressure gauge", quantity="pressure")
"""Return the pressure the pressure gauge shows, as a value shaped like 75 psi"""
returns 2900 psi
